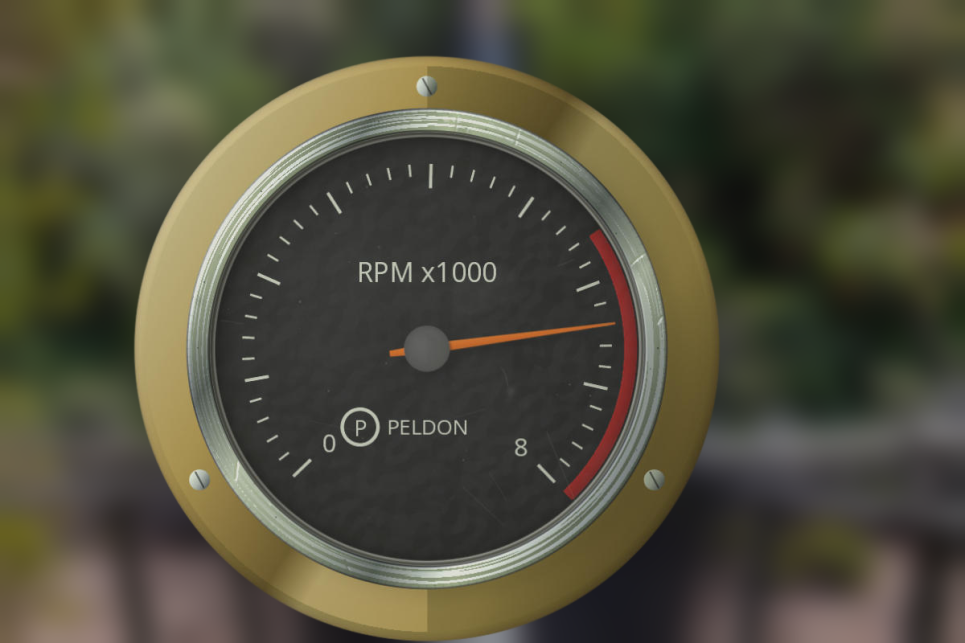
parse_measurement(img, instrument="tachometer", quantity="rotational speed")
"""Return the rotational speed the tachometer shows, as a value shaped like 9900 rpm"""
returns 6400 rpm
